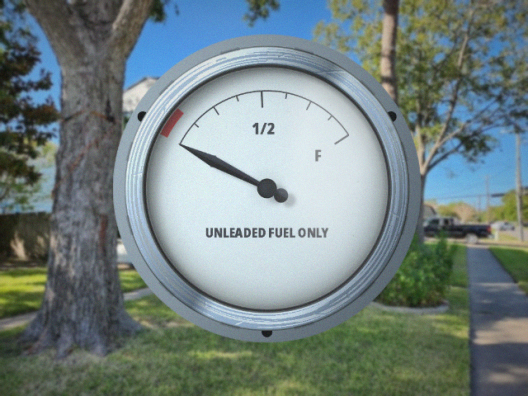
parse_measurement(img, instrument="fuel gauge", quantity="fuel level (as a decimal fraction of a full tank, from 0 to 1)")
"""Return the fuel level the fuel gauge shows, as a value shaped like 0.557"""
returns 0
